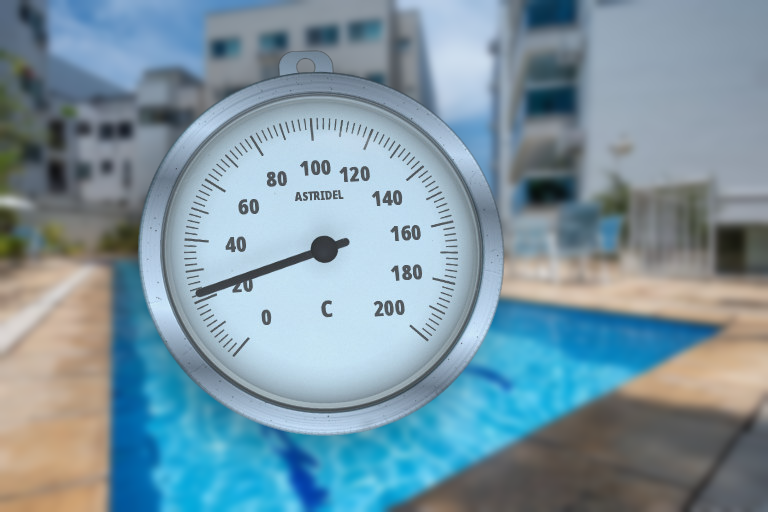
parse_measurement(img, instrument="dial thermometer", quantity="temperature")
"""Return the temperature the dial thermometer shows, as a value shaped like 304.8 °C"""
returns 22 °C
